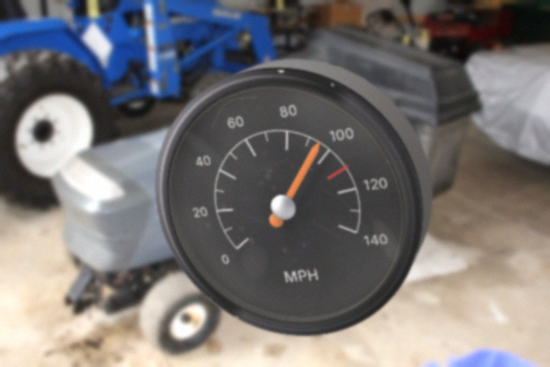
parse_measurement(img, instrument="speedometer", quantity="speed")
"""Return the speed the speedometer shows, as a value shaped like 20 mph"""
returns 95 mph
